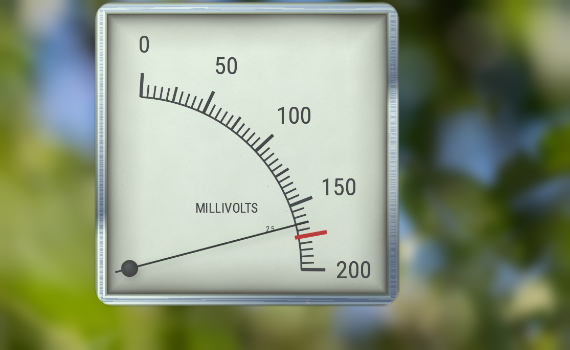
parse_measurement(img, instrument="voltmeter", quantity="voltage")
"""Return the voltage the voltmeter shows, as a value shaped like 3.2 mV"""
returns 165 mV
